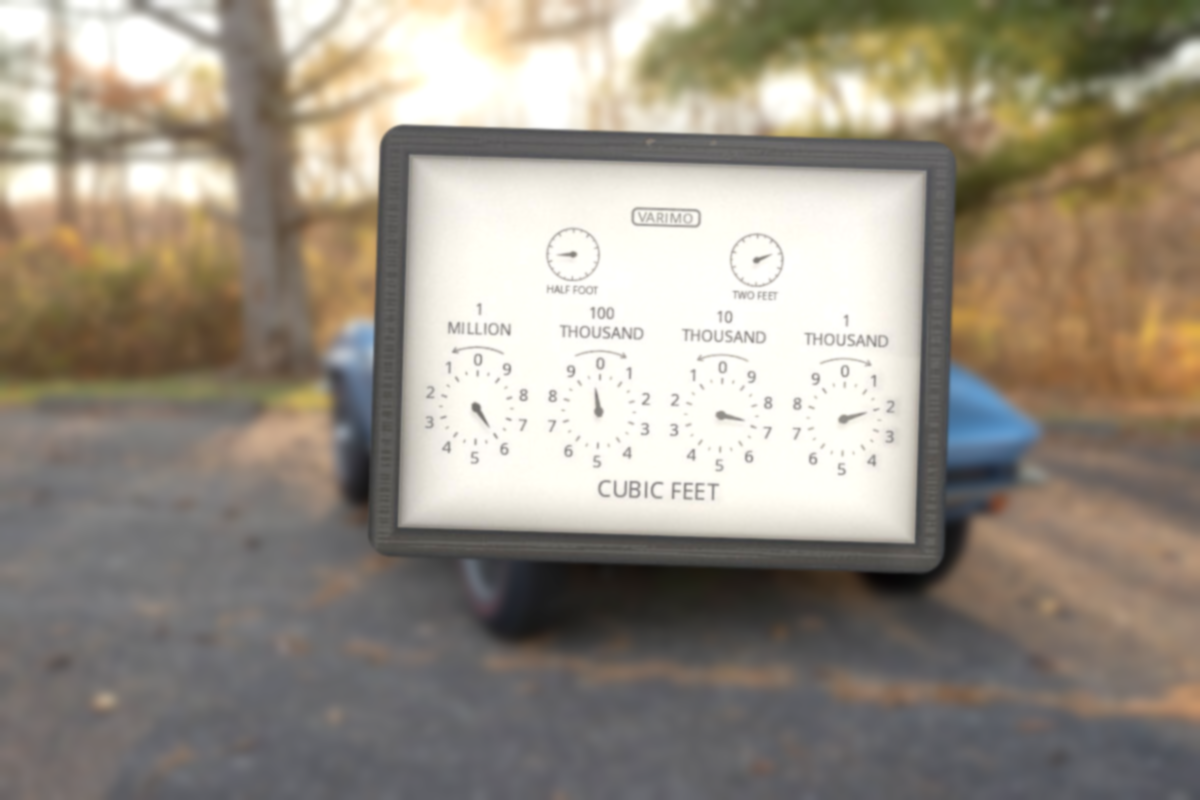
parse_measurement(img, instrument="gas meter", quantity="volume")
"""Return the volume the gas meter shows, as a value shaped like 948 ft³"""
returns 597200 ft³
